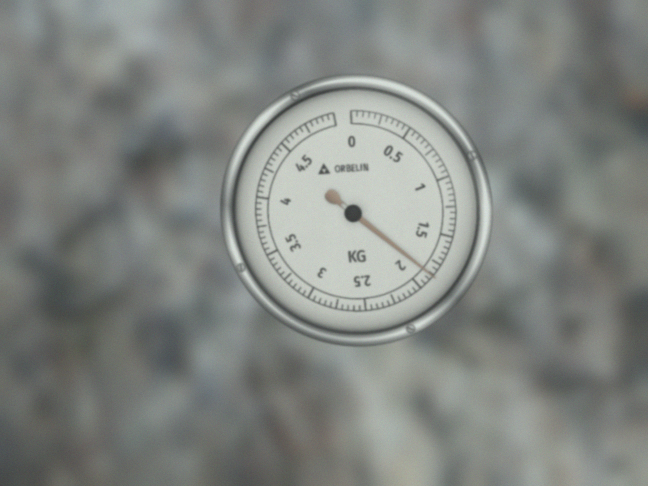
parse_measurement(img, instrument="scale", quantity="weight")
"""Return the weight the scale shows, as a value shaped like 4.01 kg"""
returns 1.85 kg
